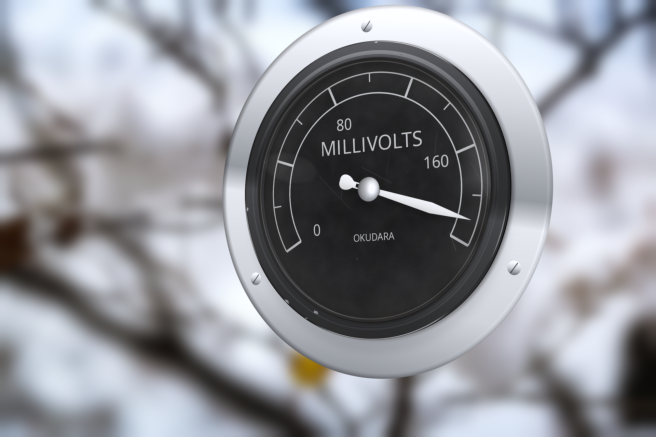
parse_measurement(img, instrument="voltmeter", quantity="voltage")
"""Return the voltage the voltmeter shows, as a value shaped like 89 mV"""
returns 190 mV
